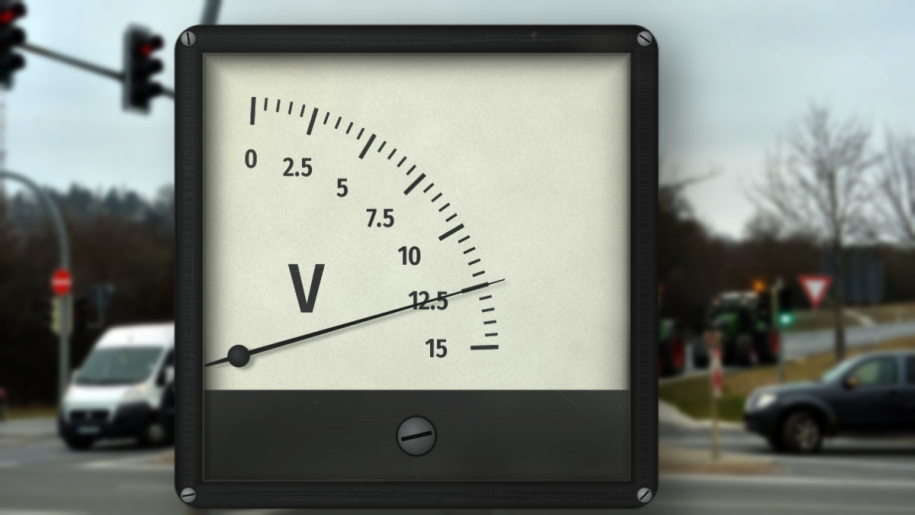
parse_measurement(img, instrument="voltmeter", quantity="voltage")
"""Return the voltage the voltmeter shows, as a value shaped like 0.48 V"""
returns 12.5 V
